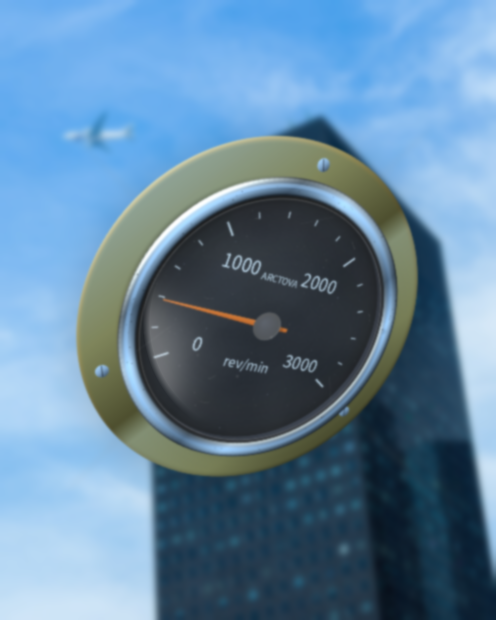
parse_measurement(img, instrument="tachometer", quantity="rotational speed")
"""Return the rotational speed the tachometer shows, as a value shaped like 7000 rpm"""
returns 400 rpm
